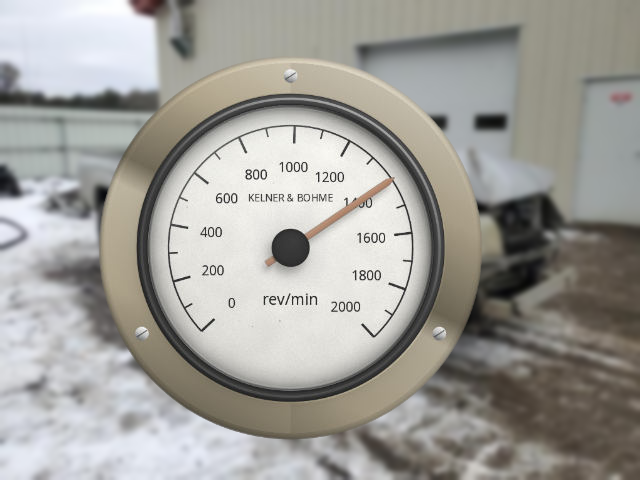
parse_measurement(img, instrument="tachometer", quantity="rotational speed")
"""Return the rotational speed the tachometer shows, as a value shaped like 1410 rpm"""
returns 1400 rpm
